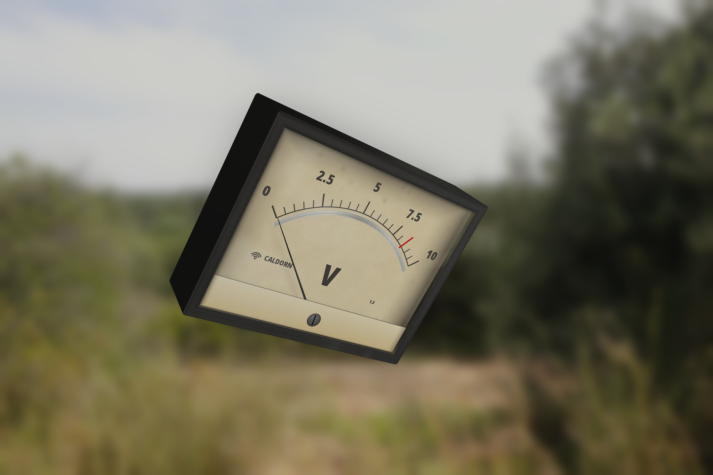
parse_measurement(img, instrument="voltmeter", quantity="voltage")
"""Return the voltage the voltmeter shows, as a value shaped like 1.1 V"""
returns 0 V
